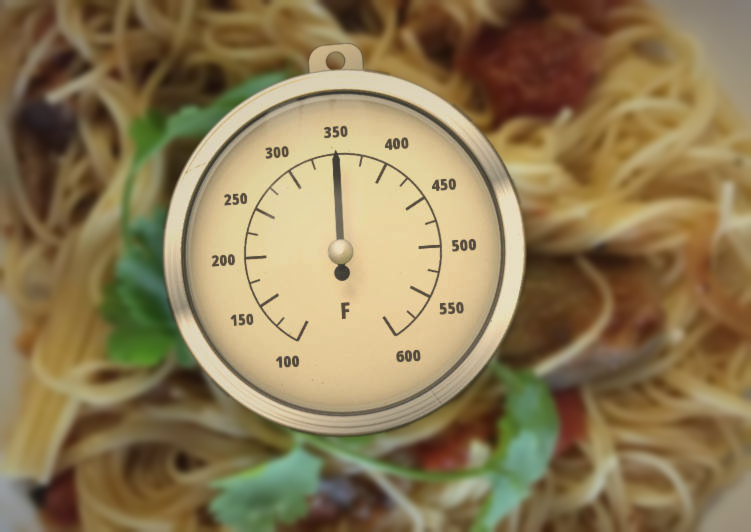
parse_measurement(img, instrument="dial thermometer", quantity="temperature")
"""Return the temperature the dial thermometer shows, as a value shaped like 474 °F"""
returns 350 °F
